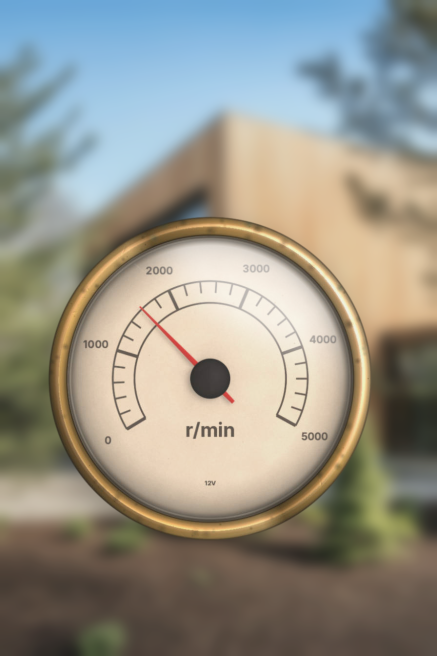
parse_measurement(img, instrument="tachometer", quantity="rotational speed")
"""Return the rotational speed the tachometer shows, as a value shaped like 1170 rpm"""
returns 1600 rpm
